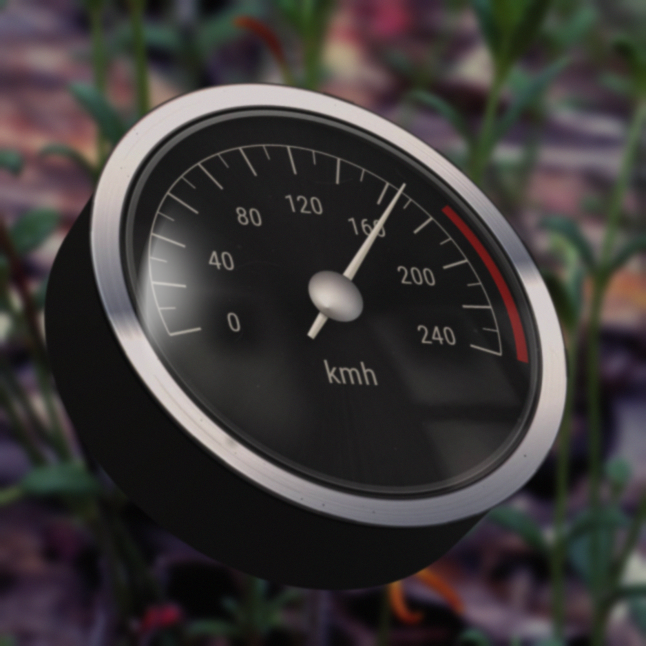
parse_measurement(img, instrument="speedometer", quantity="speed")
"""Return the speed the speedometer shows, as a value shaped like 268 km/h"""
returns 165 km/h
